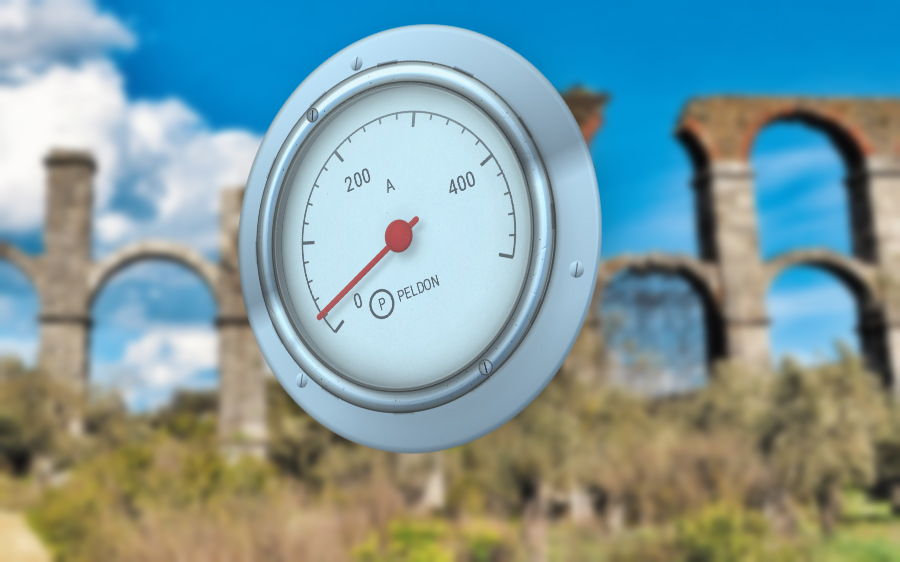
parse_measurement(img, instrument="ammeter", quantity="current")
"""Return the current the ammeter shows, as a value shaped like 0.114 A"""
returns 20 A
